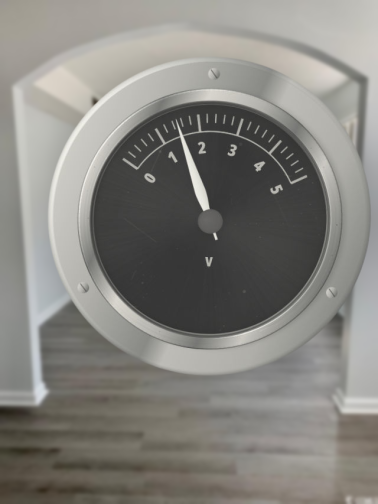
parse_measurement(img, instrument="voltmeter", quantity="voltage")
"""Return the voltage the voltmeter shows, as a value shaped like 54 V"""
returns 1.5 V
